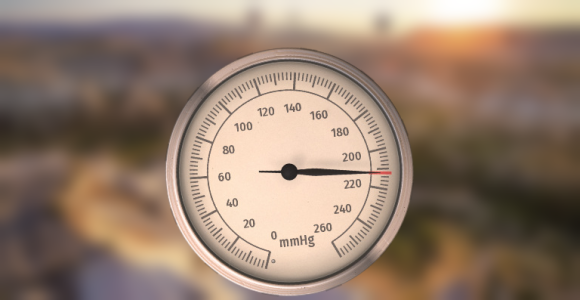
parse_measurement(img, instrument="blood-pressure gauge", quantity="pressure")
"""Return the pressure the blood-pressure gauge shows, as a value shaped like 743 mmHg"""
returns 212 mmHg
